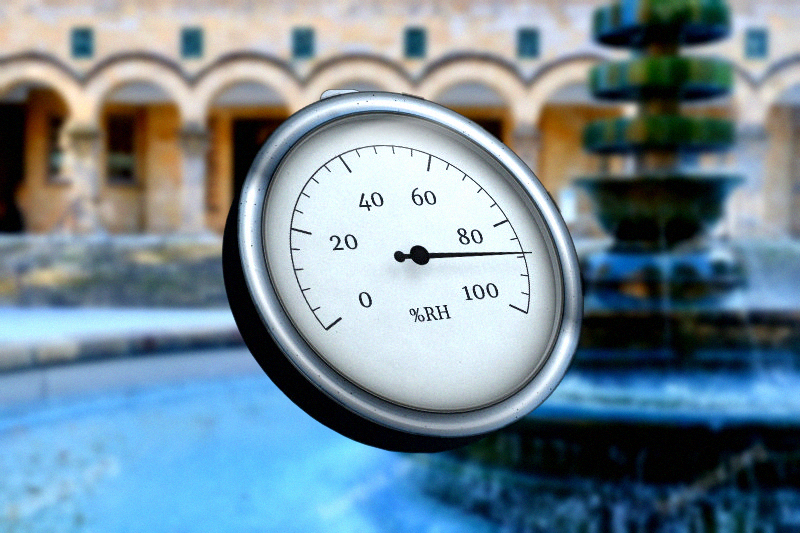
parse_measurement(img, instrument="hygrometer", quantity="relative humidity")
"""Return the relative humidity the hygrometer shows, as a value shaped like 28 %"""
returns 88 %
